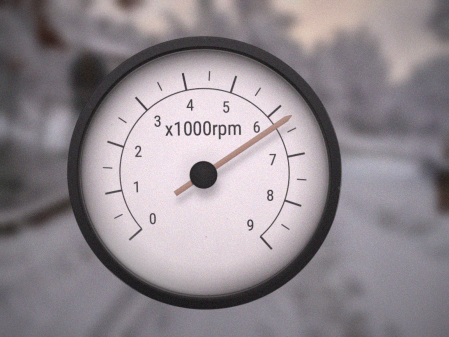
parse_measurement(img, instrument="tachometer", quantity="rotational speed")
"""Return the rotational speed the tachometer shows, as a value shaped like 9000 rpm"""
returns 6250 rpm
